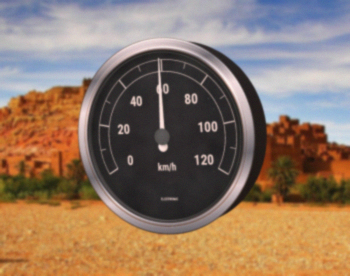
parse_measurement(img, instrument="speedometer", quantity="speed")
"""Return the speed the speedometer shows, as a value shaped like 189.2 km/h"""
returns 60 km/h
